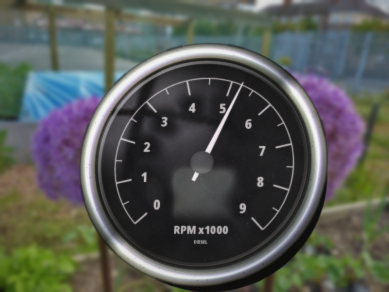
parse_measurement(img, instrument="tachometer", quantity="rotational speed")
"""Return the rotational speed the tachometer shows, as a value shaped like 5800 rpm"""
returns 5250 rpm
